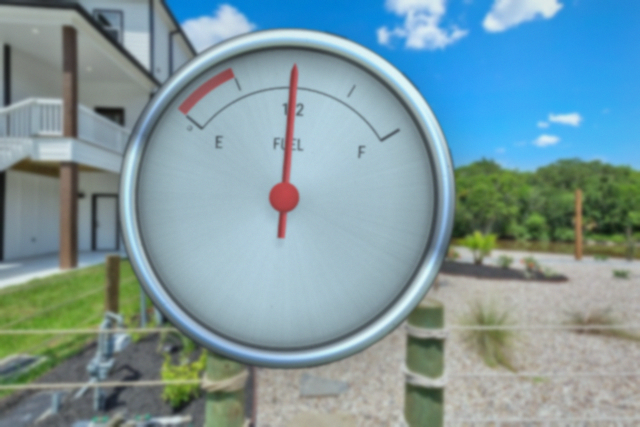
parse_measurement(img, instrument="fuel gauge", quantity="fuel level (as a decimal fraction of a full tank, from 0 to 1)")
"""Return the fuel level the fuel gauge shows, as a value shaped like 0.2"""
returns 0.5
